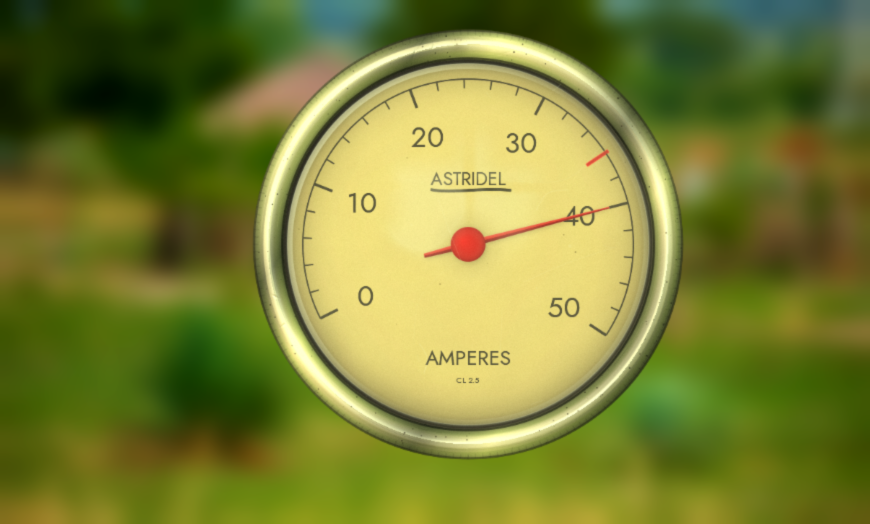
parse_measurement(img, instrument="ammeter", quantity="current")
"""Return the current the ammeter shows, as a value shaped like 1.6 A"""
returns 40 A
